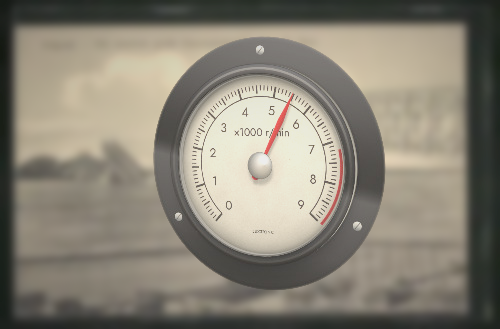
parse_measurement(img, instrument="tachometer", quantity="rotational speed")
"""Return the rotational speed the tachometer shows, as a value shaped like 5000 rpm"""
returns 5500 rpm
